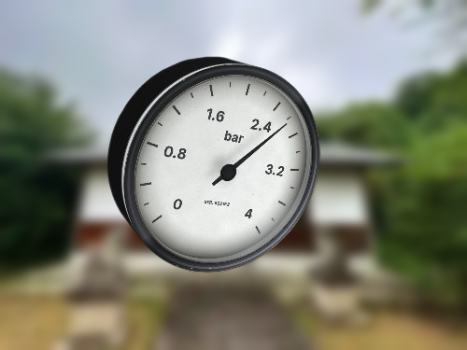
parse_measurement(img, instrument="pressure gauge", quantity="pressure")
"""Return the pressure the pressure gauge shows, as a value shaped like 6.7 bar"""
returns 2.6 bar
